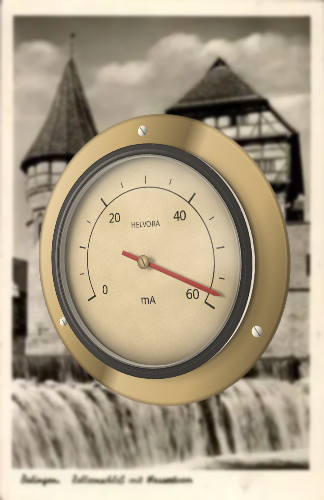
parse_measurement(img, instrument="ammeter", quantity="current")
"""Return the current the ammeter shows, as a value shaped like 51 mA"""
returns 57.5 mA
